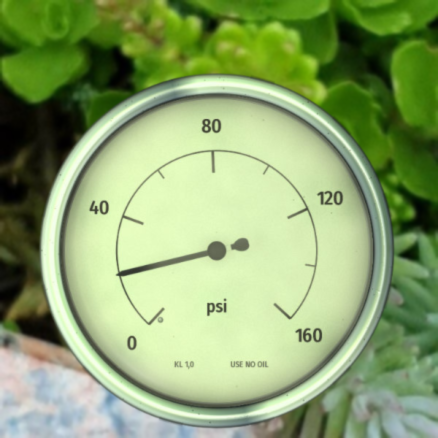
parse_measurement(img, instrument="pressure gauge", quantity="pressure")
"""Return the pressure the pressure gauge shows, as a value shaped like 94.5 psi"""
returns 20 psi
